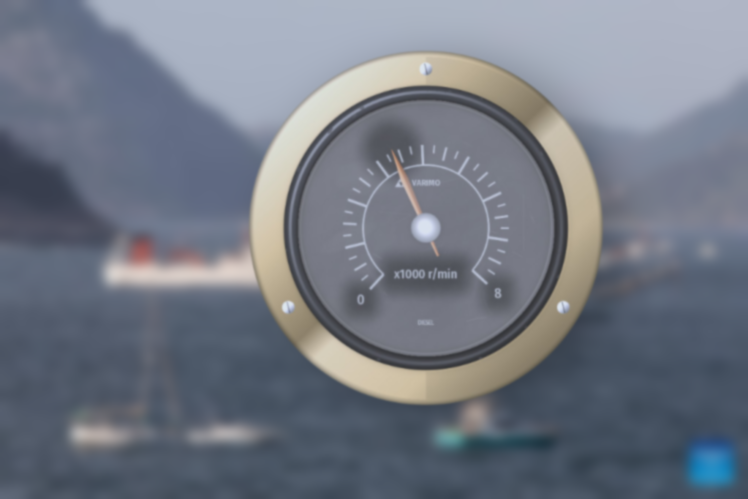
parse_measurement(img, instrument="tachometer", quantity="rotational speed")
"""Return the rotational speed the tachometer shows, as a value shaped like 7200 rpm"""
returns 3375 rpm
